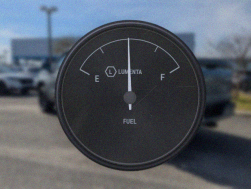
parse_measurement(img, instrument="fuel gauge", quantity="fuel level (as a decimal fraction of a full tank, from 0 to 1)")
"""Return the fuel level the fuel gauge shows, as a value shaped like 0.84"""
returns 0.5
